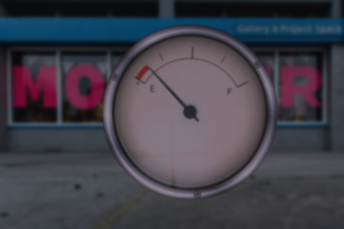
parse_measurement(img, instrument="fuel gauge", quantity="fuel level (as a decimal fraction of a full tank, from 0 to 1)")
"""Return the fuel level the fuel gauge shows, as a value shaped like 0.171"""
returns 0.125
